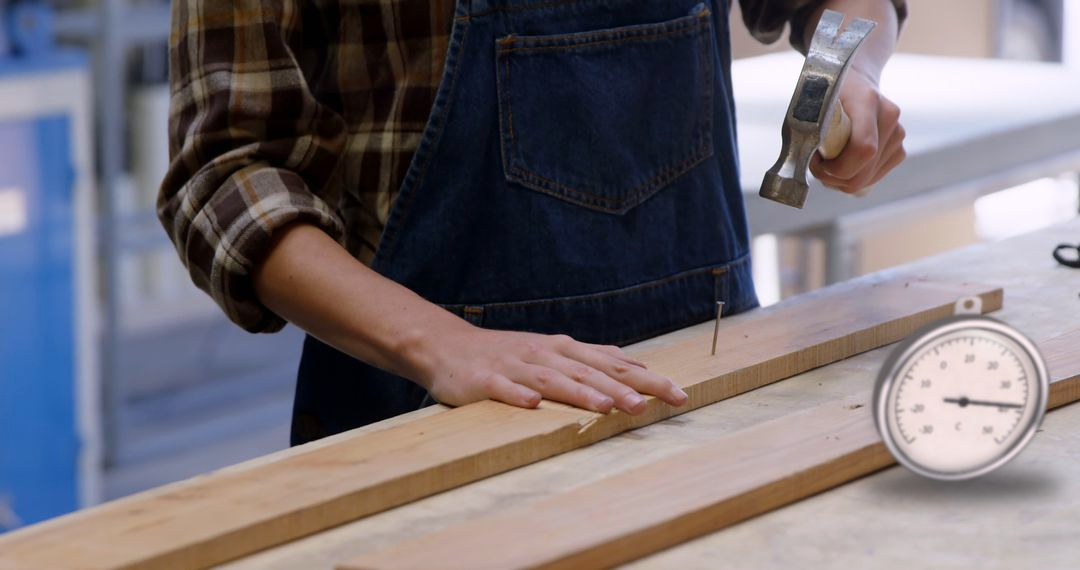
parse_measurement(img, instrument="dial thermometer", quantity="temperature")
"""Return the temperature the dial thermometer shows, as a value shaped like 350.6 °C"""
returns 38 °C
